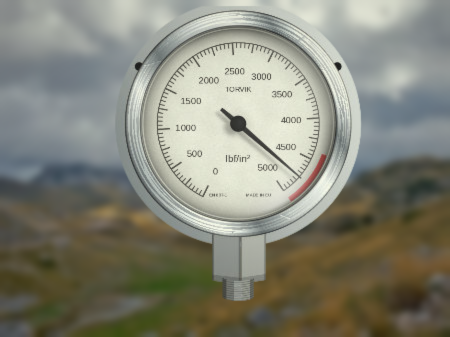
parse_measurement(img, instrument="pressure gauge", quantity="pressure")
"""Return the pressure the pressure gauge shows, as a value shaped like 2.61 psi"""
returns 4750 psi
